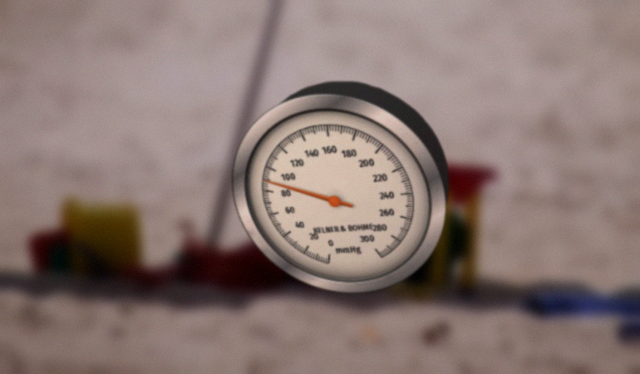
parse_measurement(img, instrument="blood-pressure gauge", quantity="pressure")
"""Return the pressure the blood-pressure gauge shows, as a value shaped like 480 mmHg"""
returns 90 mmHg
